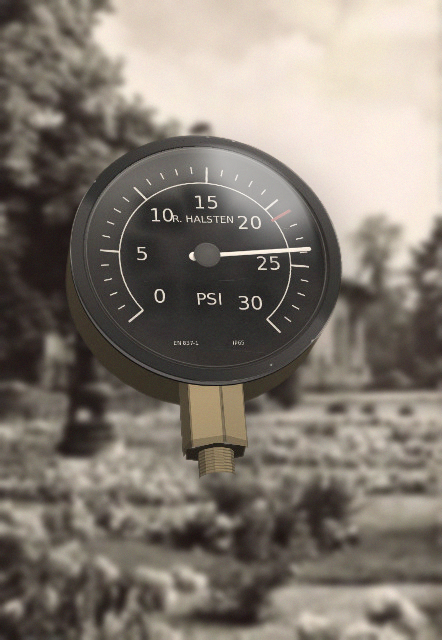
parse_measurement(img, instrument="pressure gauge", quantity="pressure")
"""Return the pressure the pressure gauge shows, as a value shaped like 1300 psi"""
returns 24 psi
